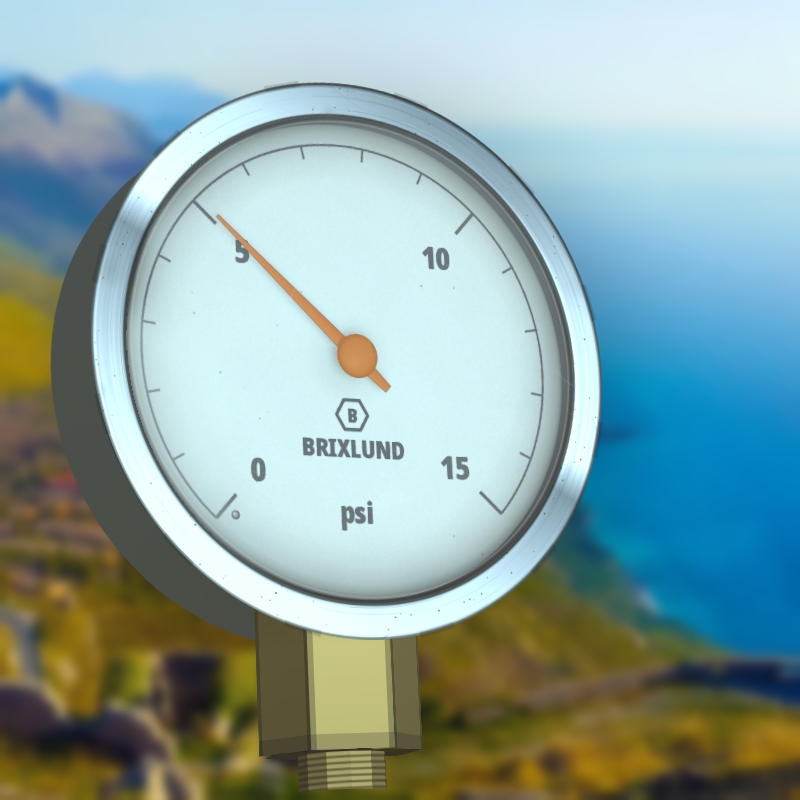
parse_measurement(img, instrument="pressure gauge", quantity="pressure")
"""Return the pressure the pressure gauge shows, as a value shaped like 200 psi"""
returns 5 psi
